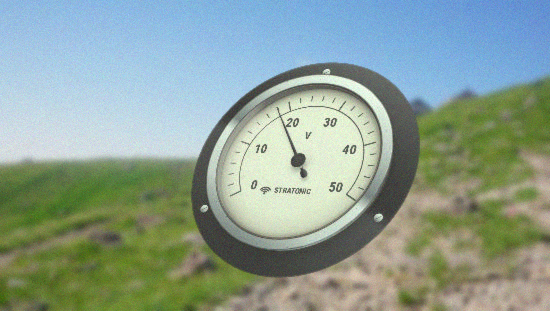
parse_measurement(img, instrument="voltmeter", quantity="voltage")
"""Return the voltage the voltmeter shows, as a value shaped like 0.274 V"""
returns 18 V
